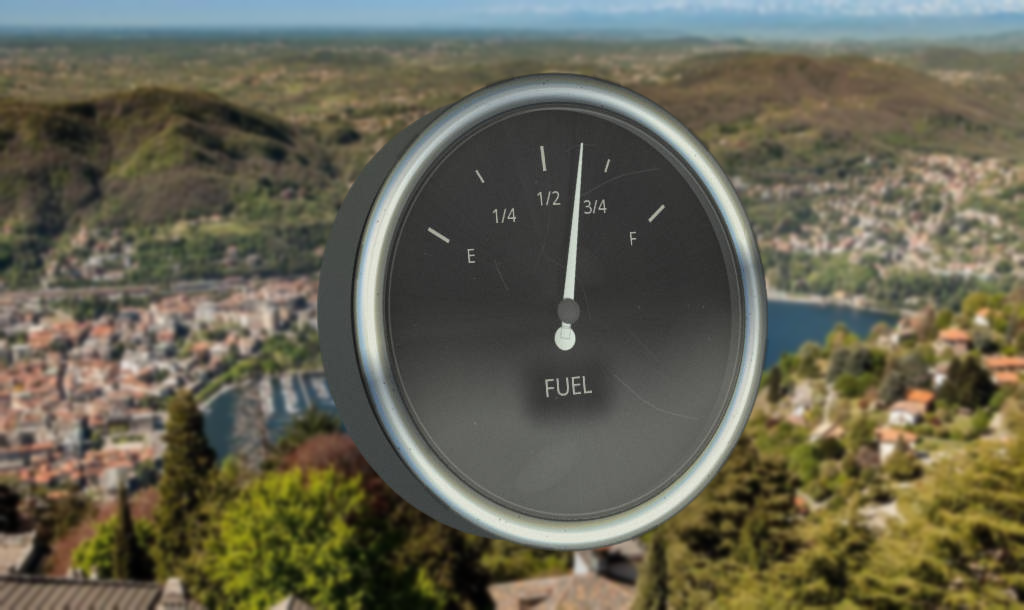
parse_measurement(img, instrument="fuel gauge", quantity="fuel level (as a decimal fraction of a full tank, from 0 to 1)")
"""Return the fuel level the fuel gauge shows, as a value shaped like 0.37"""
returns 0.625
